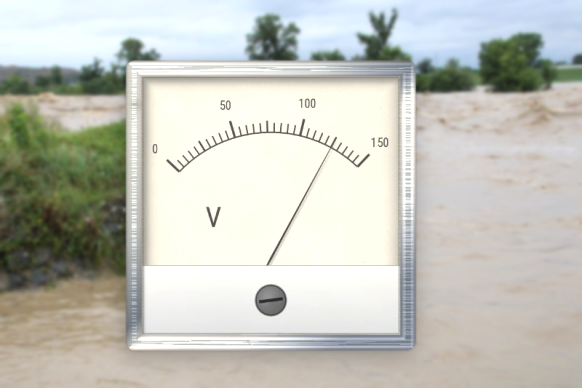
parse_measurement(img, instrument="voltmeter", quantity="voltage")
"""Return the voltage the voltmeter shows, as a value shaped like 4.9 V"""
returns 125 V
